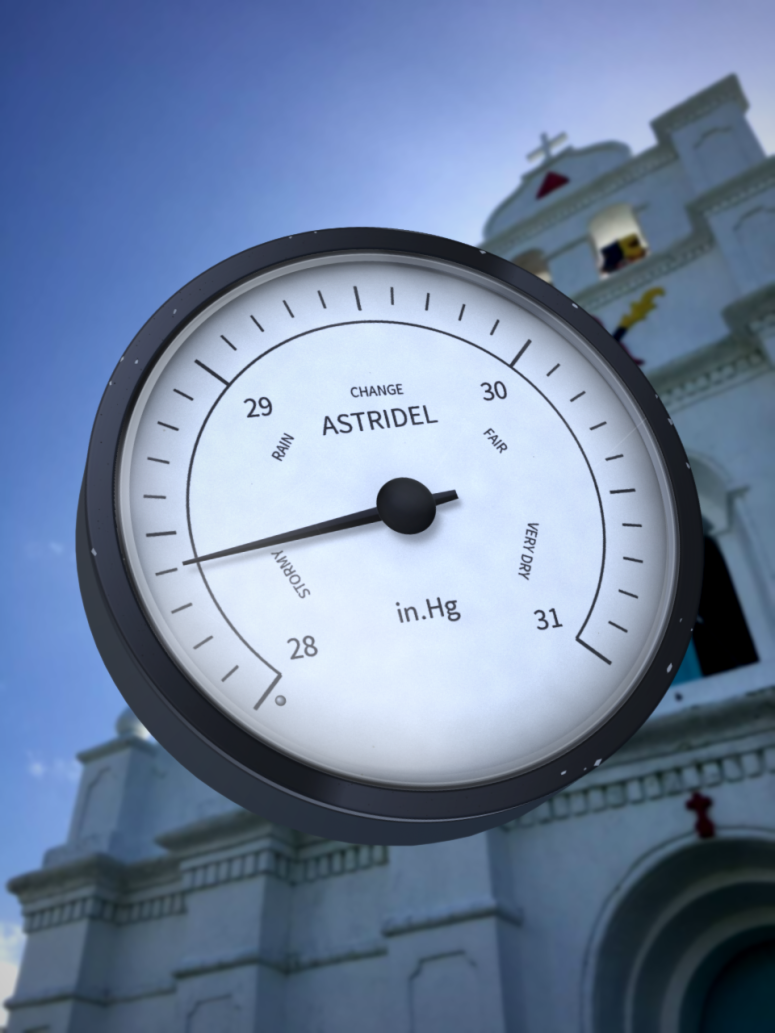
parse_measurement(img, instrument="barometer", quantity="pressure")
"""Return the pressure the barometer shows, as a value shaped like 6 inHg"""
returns 28.4 inHg
